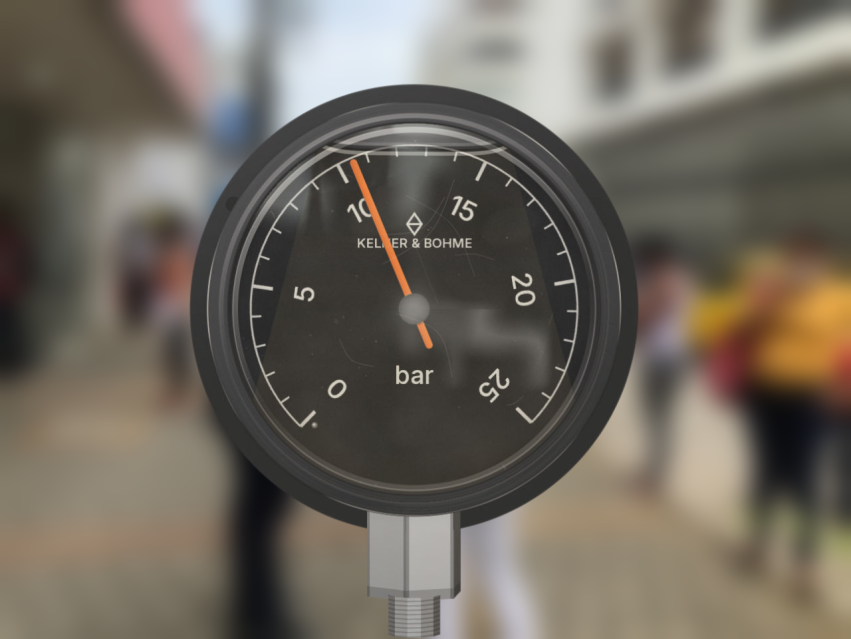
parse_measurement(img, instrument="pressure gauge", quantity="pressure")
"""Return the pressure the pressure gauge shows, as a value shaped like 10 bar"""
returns 10.5 bar
